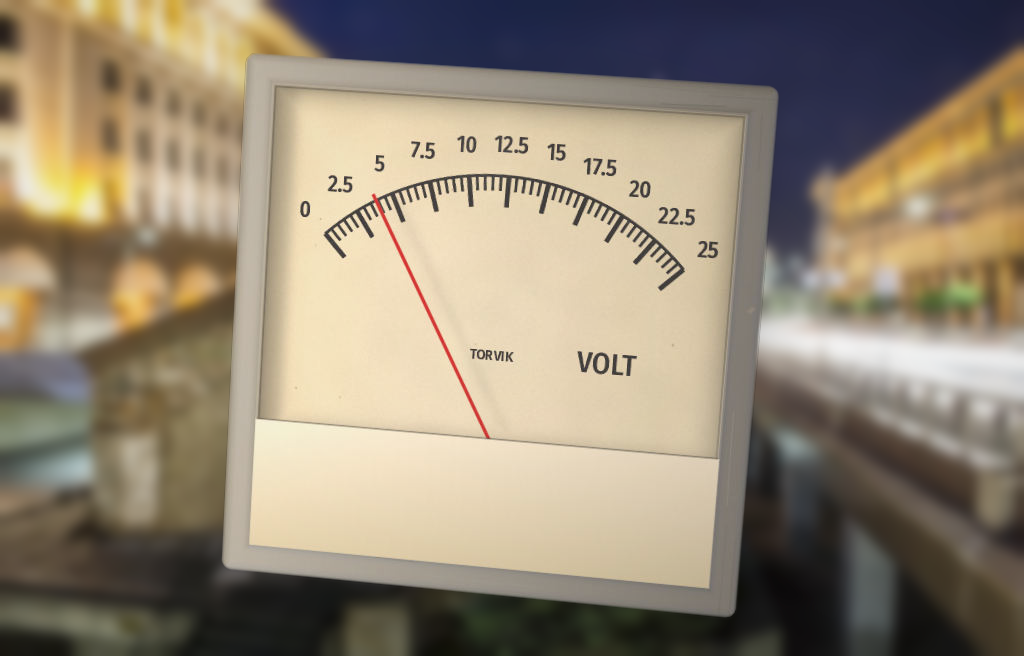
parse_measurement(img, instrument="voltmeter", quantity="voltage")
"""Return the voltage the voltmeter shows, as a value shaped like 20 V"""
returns 4 V
